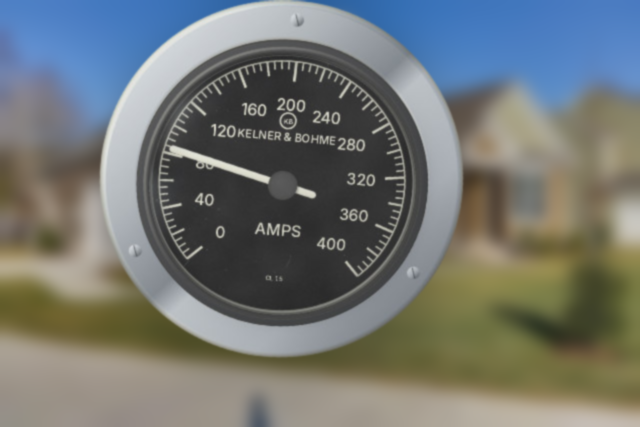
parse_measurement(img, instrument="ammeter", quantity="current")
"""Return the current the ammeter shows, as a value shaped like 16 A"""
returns 85 A
